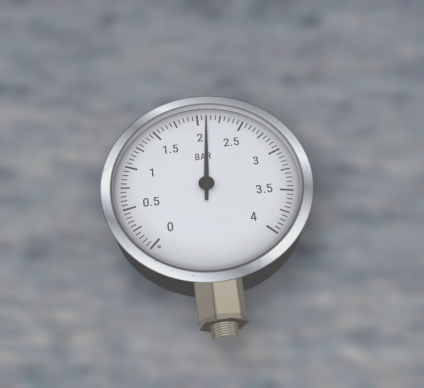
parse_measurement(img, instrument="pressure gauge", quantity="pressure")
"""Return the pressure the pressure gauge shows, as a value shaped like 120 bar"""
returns 2.1 bar
